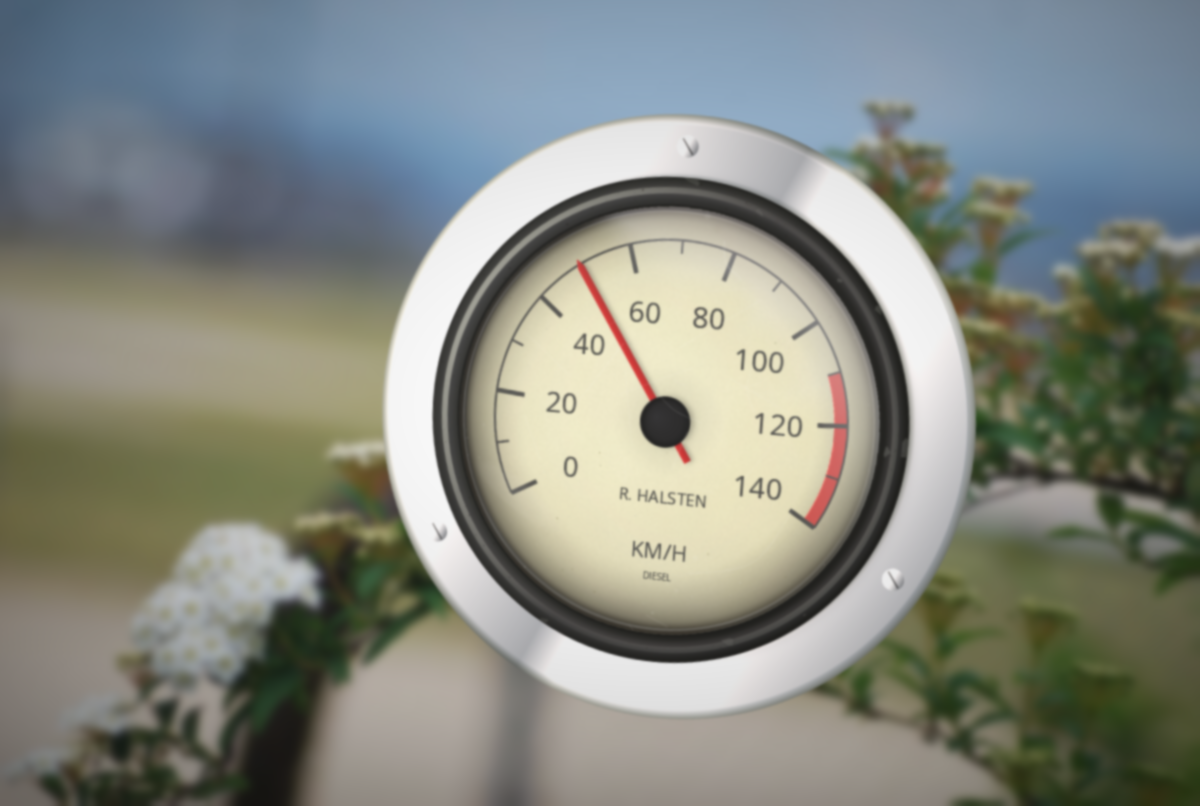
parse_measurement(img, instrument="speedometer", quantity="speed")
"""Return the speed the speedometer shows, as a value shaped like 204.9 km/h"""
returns 50 km/h
